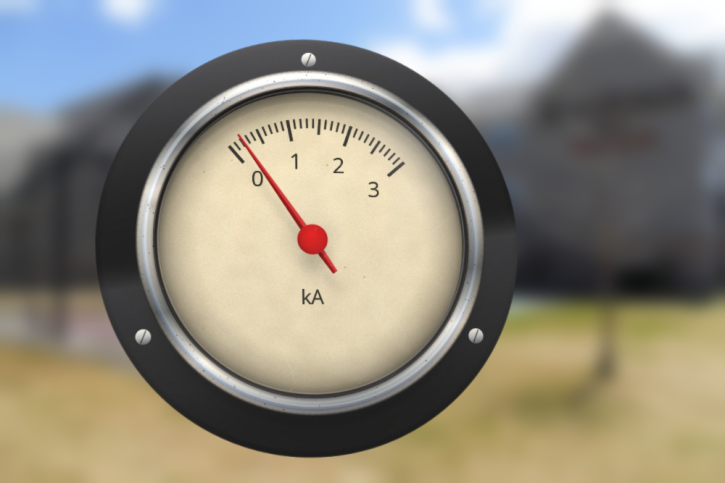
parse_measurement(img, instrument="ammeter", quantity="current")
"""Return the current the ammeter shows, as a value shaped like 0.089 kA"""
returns 0.2 kA
